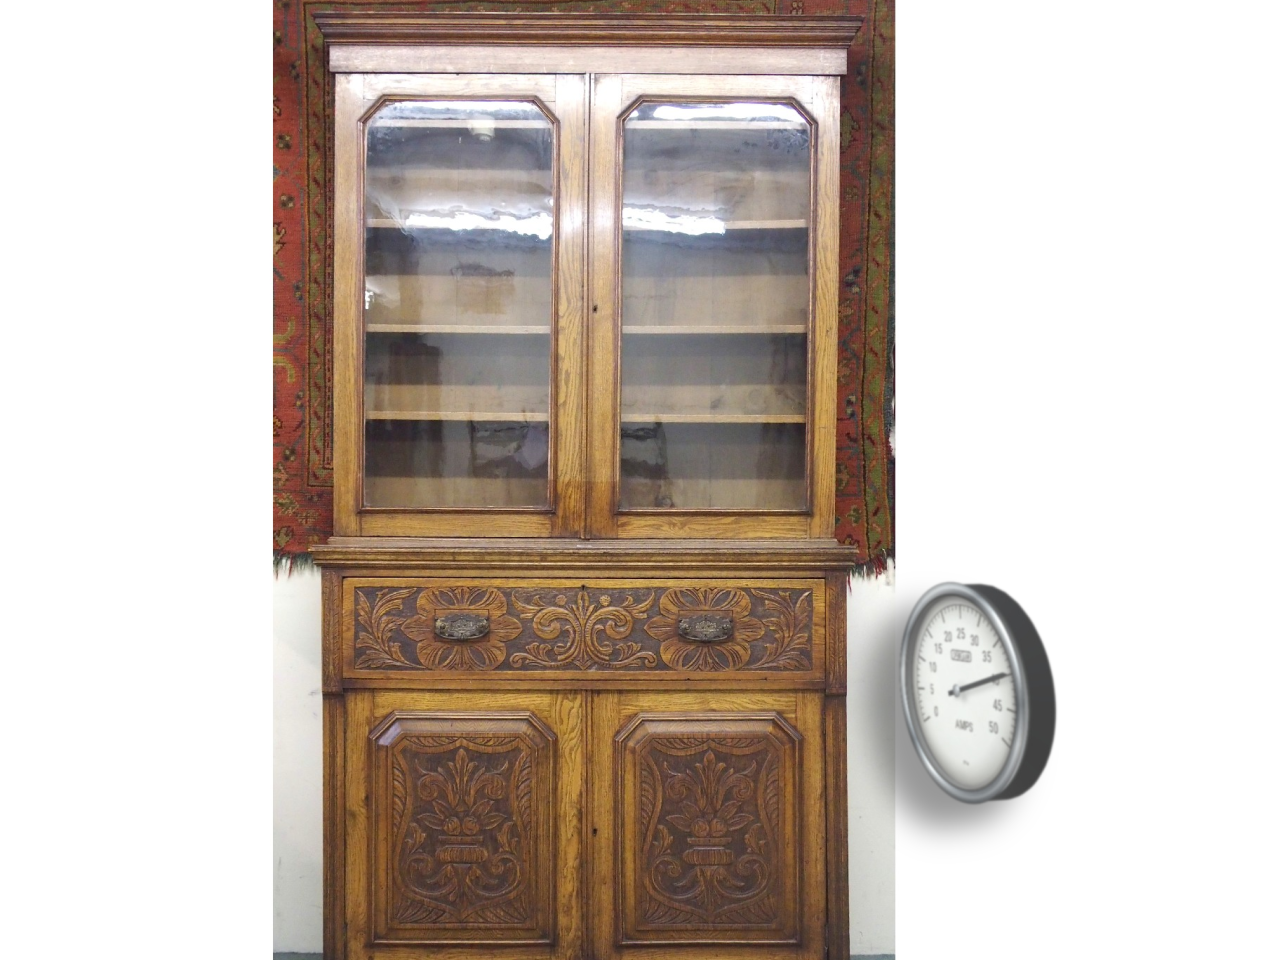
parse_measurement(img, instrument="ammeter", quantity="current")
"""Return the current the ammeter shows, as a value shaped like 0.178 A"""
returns 40 A
